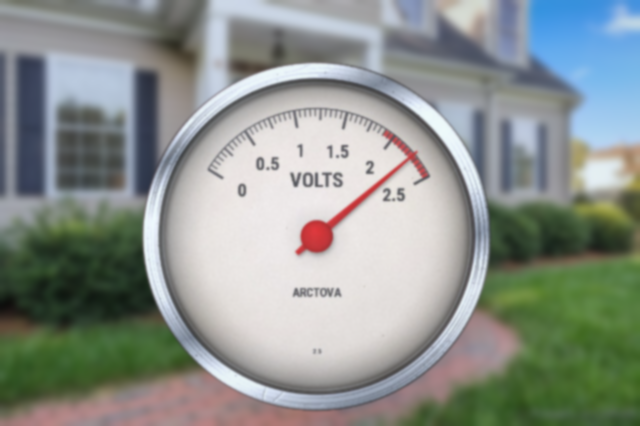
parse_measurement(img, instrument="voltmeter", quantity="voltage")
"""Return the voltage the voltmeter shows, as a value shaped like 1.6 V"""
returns 2.25 V
